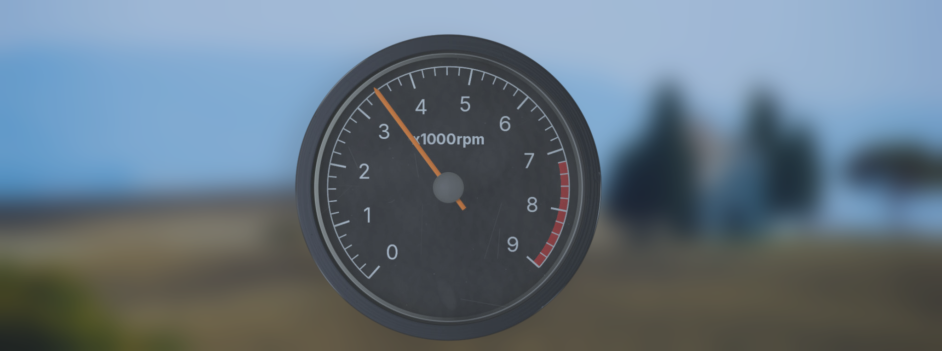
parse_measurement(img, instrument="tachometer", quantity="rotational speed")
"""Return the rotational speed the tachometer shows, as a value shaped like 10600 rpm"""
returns 3400 rpm
